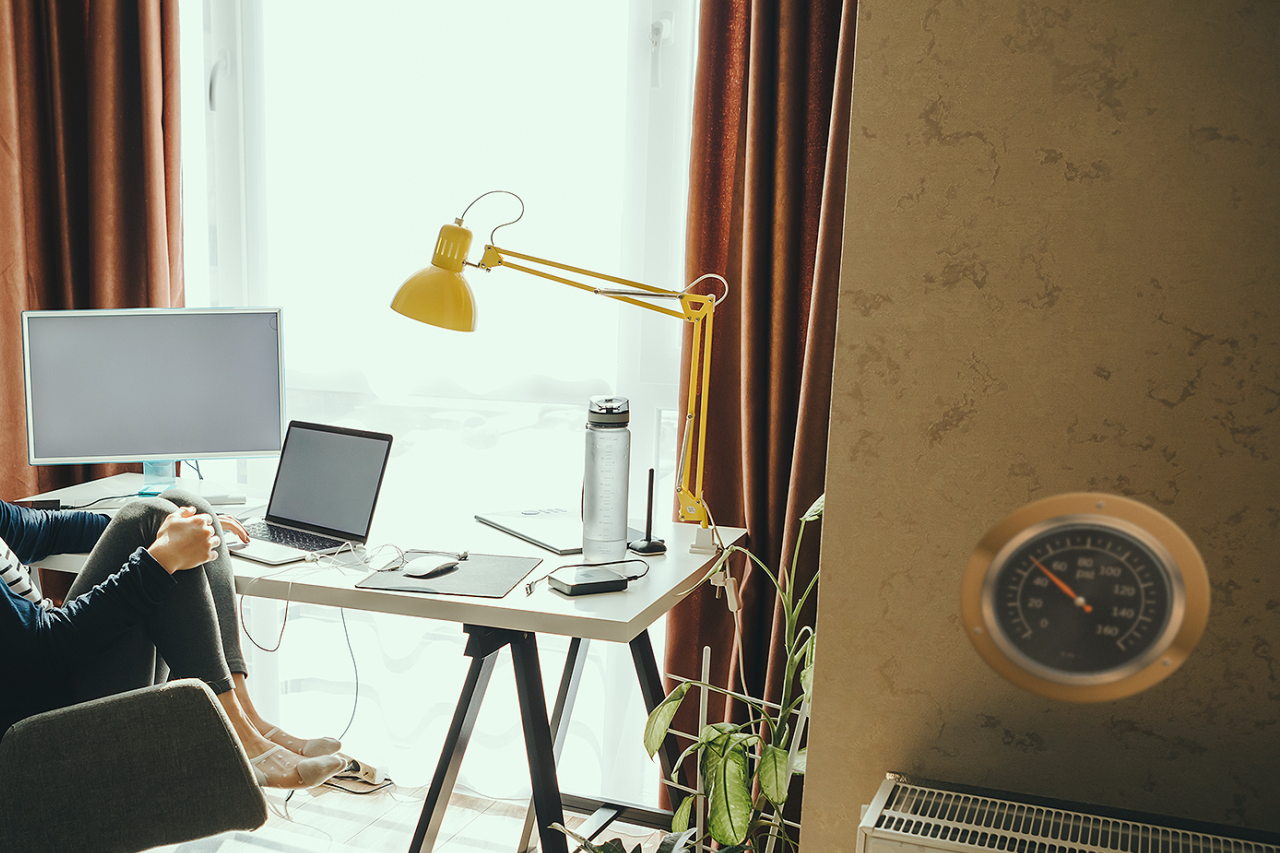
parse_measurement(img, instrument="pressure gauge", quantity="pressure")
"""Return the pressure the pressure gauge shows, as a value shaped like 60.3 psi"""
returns 50 psi
